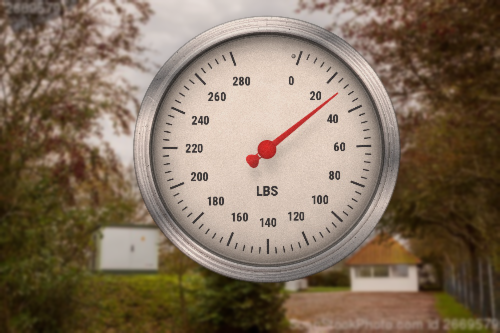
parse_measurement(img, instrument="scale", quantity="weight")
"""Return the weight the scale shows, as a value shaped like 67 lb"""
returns 28 lb
